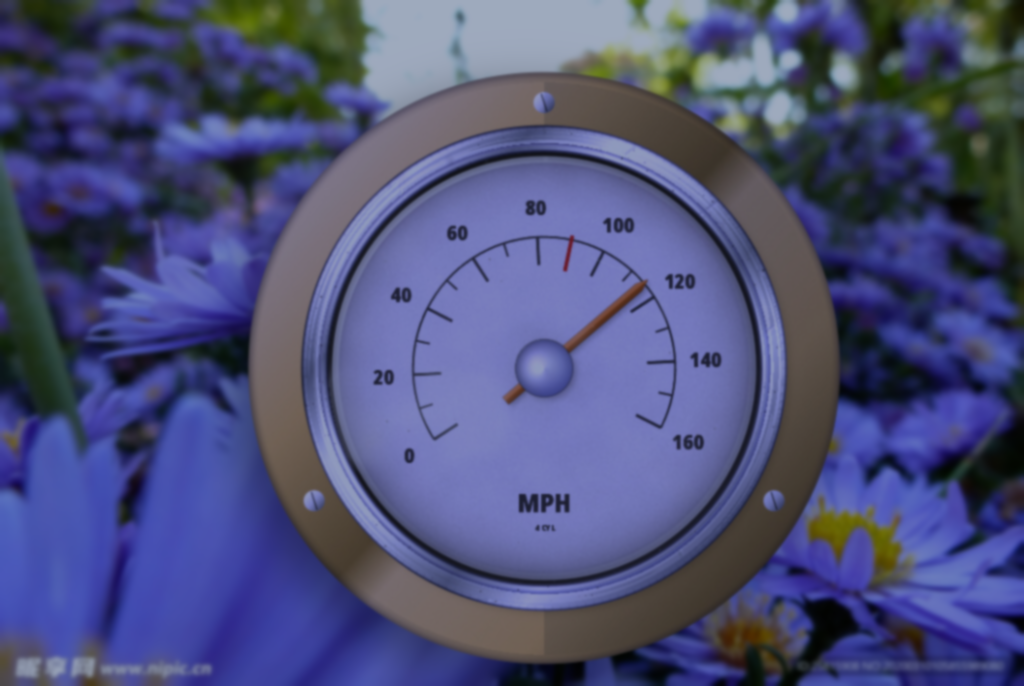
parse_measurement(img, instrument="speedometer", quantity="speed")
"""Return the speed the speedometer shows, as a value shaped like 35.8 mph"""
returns 115 mph
